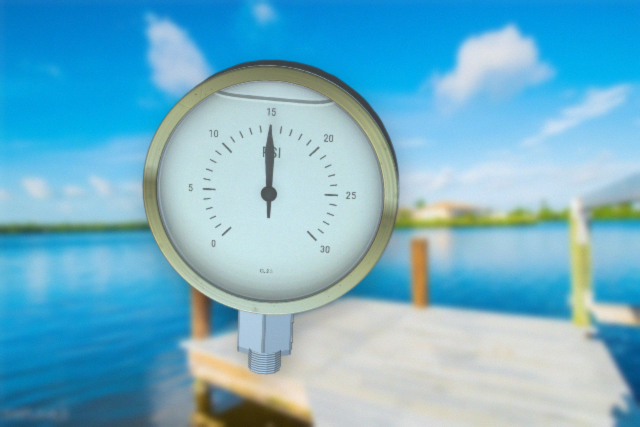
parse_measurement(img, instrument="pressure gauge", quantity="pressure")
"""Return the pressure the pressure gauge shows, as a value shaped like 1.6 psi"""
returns 15 psi
